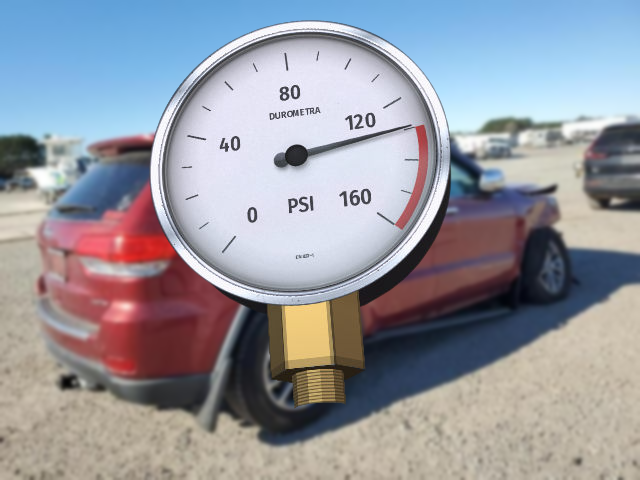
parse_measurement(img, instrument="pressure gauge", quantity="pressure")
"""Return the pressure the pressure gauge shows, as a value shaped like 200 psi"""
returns 130 psi
